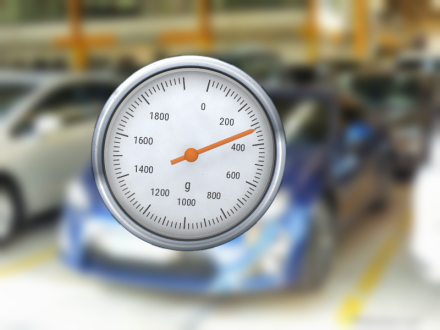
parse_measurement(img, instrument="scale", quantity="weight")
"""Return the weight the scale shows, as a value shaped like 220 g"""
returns 320 g
